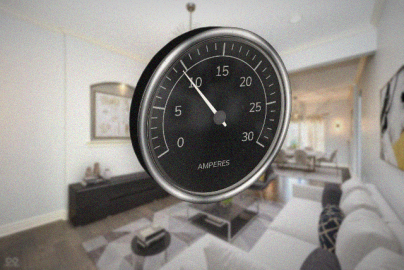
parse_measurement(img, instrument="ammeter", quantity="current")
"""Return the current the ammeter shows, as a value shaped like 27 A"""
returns 9.5 A
